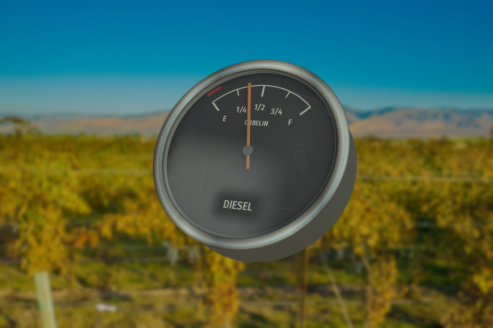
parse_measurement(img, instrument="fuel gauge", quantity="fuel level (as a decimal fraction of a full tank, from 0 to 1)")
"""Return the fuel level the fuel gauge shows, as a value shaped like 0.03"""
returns 0.375
